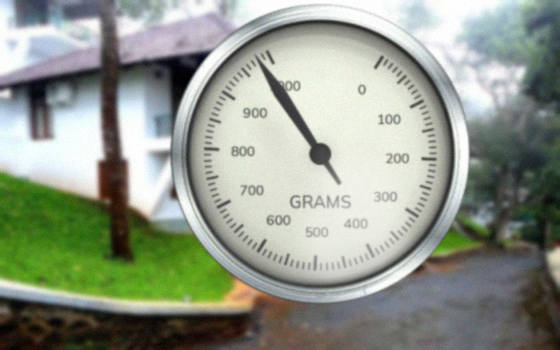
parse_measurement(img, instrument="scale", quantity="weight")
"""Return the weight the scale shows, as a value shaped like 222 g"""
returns 980 g
